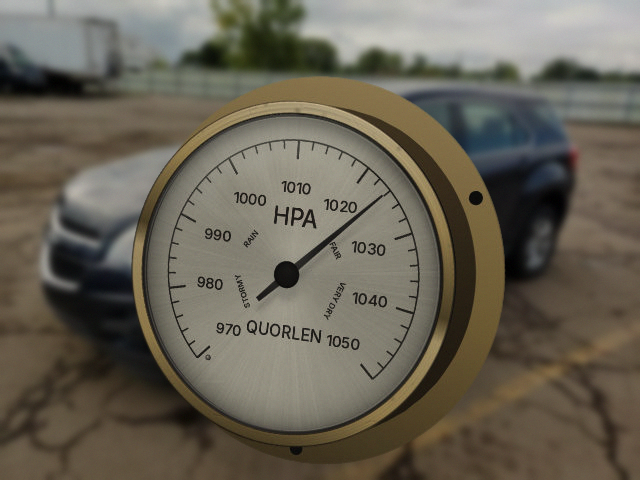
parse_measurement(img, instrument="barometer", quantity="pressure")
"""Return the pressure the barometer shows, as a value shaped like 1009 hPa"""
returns 1024 hPa
